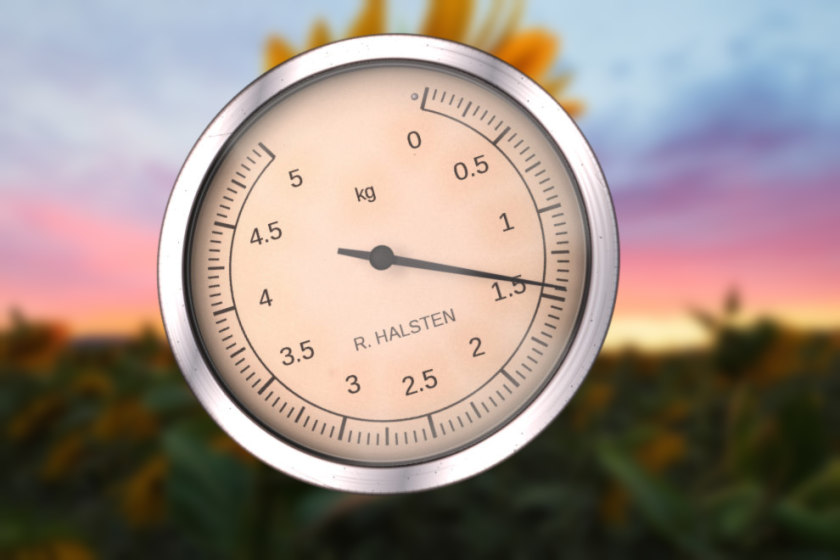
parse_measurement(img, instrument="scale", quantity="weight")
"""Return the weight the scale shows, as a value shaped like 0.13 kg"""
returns 1.45 kg
